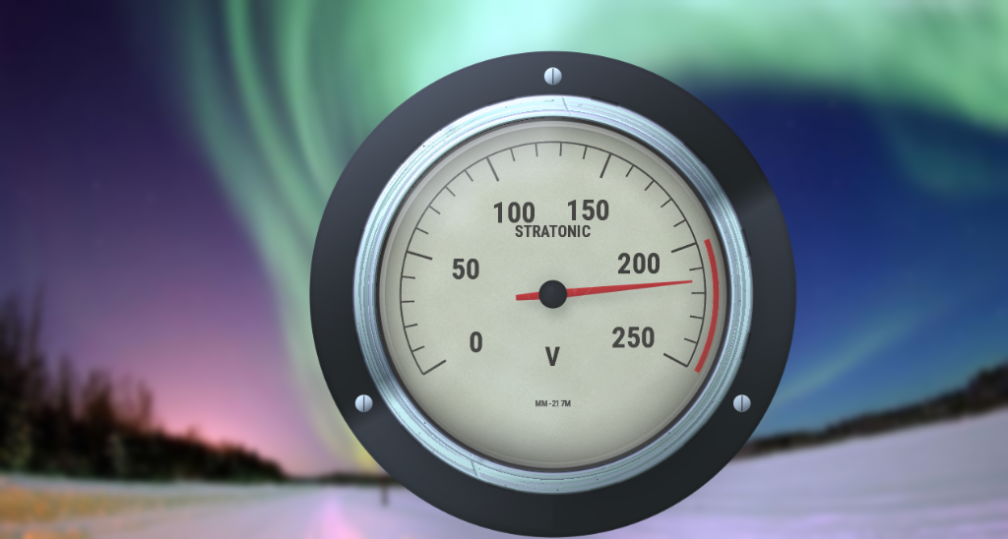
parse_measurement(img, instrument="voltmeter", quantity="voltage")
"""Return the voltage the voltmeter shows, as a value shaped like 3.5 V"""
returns 215 V
